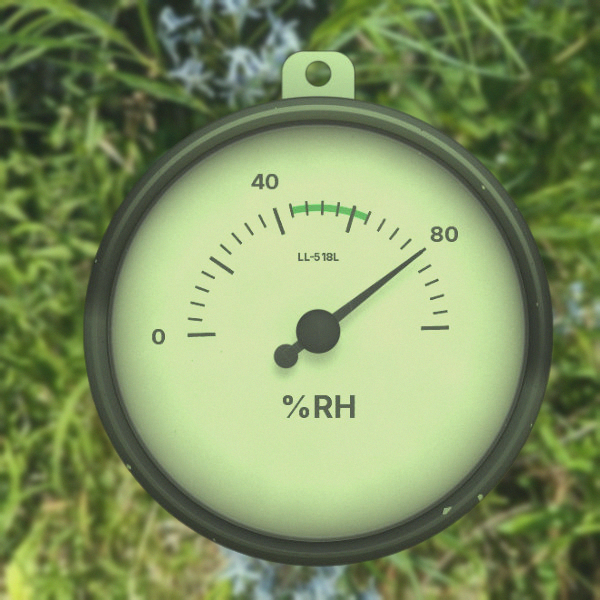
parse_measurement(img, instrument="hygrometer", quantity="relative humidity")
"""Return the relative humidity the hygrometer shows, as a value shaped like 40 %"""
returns 80 %
